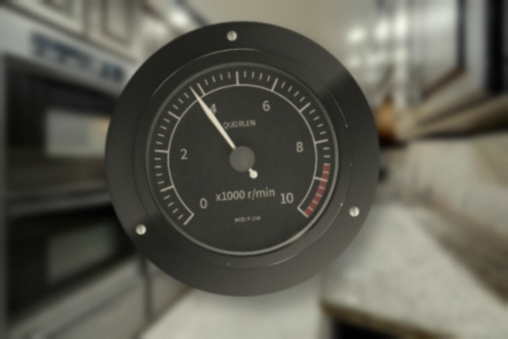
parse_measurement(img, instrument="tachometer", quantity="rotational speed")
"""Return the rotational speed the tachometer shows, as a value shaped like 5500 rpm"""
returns 3800 rpm
